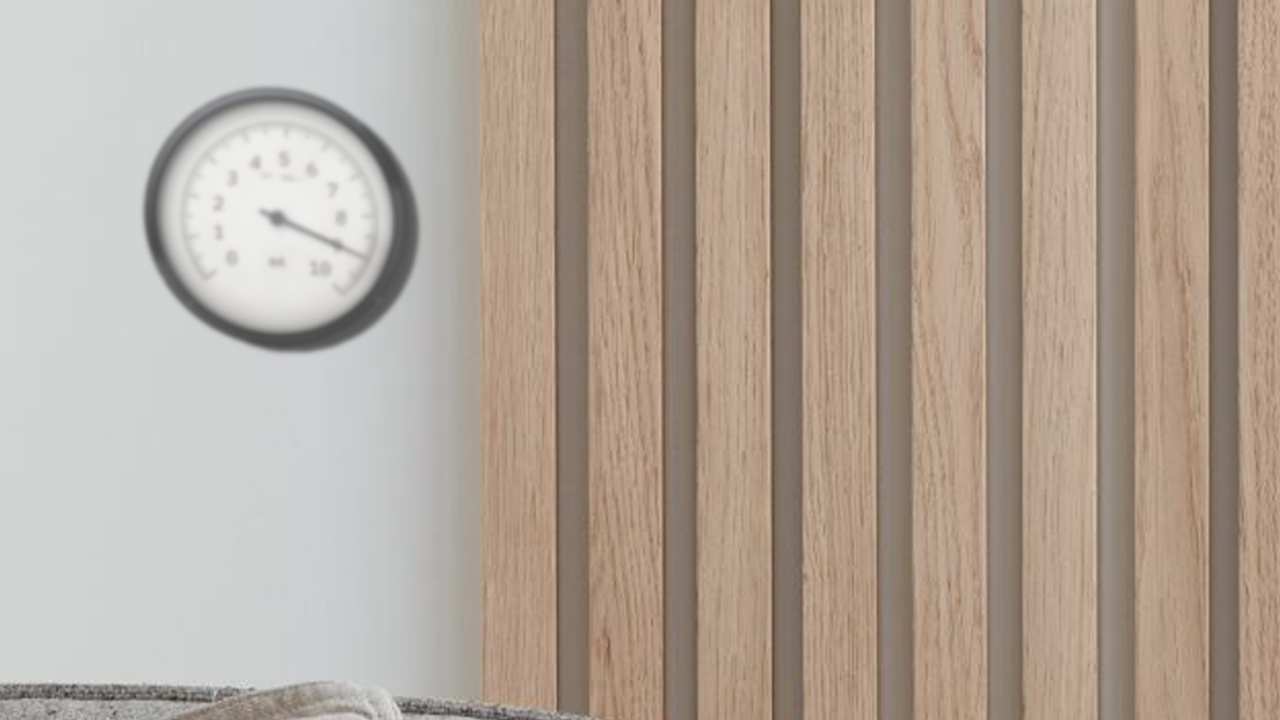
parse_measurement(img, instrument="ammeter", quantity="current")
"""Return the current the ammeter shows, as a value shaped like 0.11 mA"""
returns 9 mA
